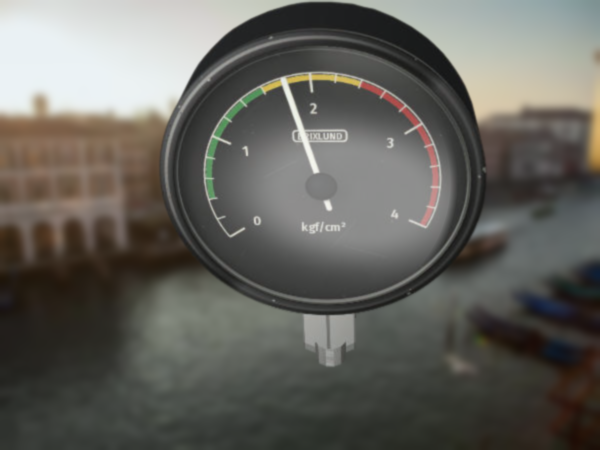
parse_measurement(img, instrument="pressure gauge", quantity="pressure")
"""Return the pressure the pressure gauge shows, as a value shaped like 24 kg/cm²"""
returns 1.8 kg/cm²
